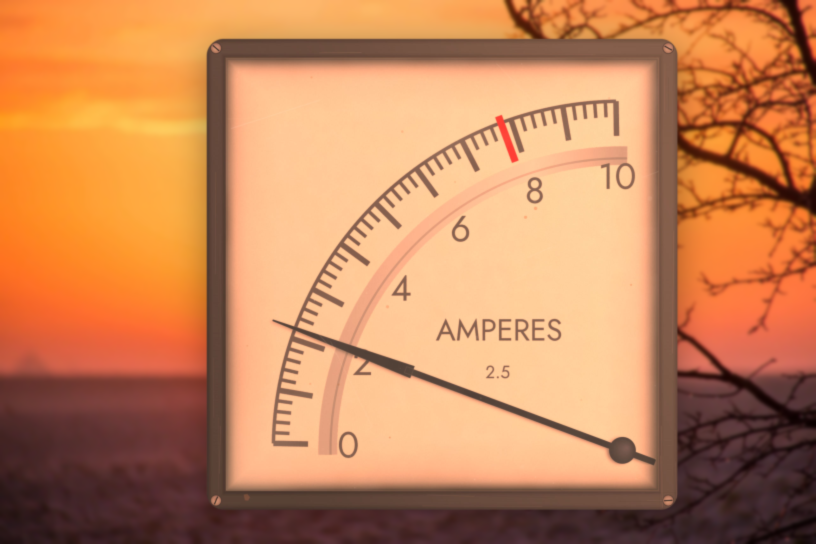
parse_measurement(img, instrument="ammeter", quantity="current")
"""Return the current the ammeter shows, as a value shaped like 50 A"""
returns 2.2 A
